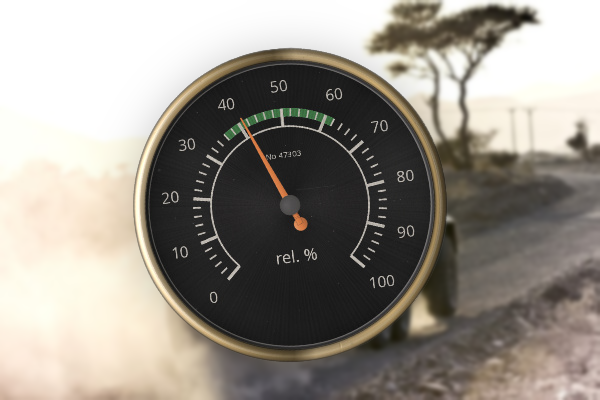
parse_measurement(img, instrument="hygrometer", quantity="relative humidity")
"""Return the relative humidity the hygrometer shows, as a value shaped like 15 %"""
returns 41 %
